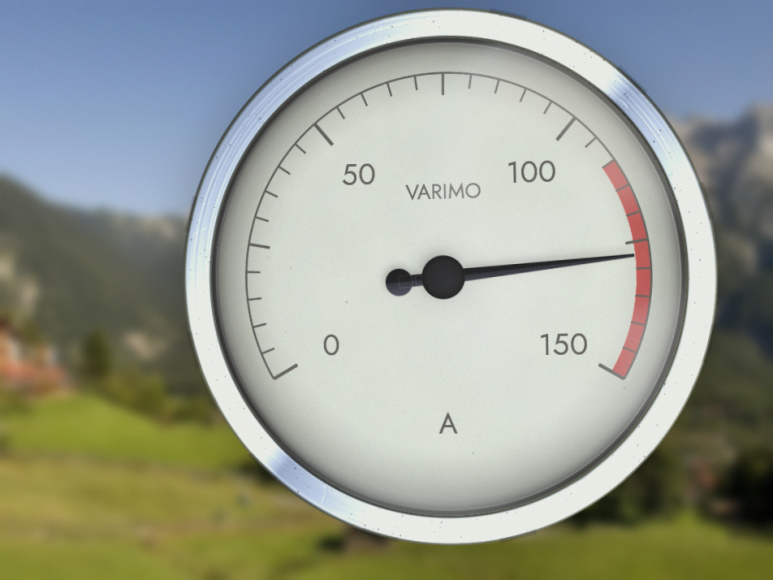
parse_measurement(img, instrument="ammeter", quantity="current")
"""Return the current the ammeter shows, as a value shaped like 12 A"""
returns 127.5 A
